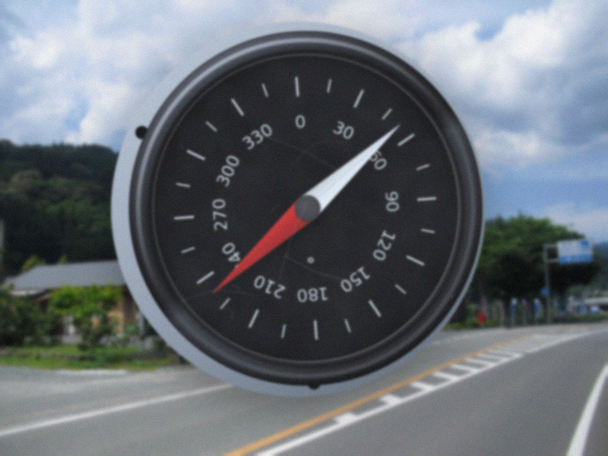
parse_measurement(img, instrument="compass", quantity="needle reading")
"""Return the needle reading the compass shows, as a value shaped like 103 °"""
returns 232.5 °
